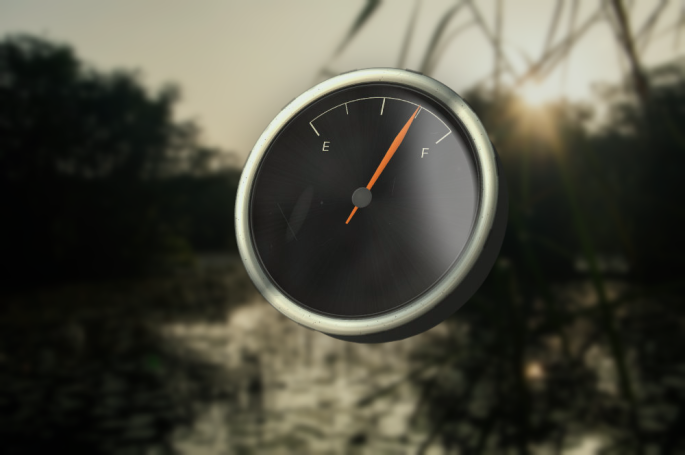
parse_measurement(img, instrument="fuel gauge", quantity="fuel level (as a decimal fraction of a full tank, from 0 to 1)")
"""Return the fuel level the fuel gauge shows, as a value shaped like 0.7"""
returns 0.75
